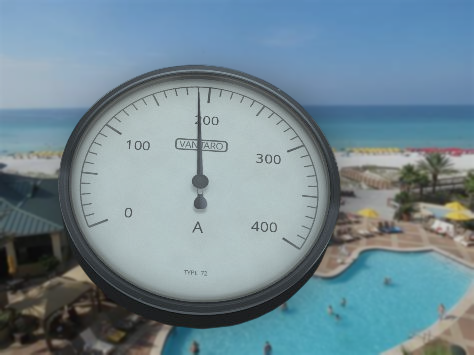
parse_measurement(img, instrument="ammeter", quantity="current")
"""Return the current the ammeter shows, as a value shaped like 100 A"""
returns 190 A
